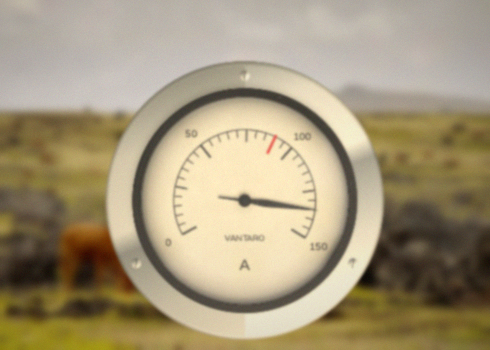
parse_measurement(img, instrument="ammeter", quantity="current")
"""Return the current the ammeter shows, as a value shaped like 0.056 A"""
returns 135 A
